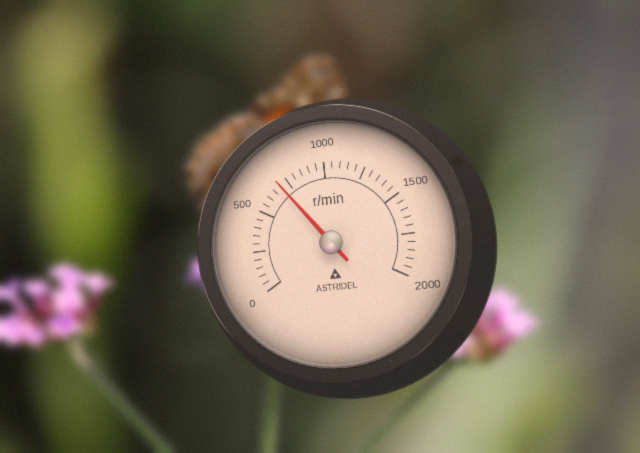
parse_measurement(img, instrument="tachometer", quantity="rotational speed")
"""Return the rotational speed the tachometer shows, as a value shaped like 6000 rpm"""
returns 700 rpm
